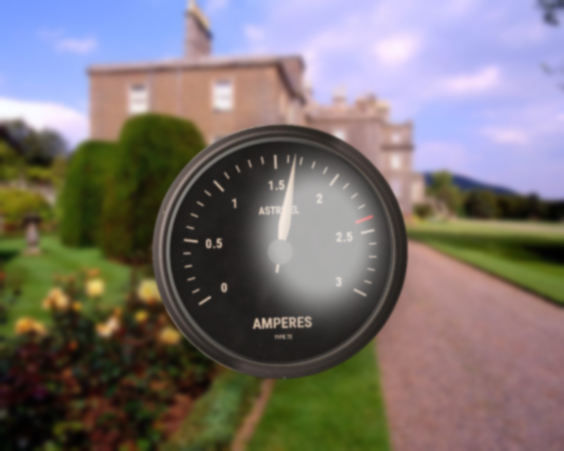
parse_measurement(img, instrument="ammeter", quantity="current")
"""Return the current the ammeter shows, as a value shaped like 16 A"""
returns 1.65 A
